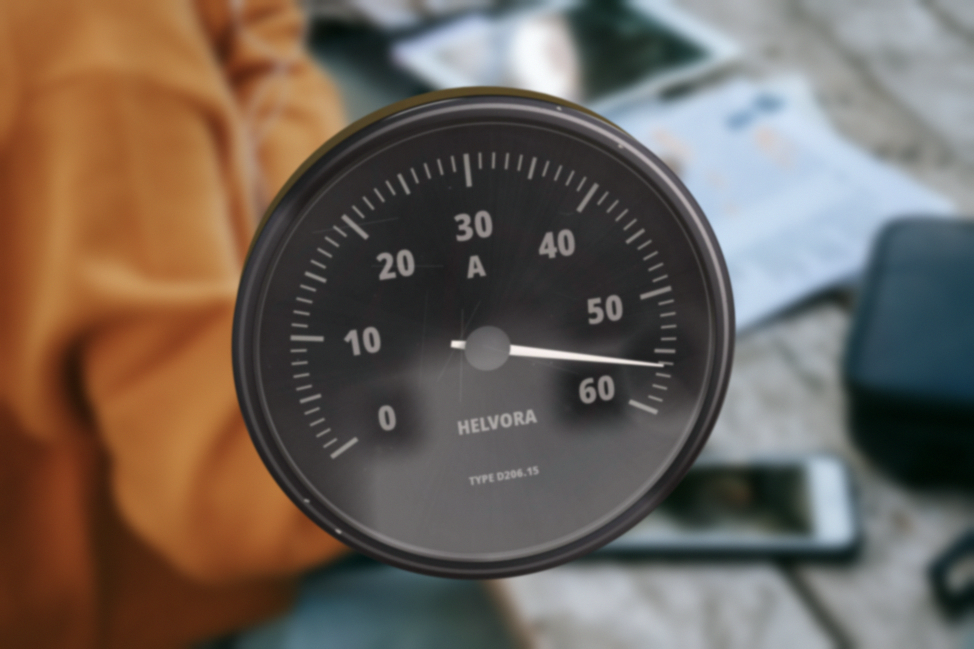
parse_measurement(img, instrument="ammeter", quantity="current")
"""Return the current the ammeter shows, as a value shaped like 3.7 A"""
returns 56 A
